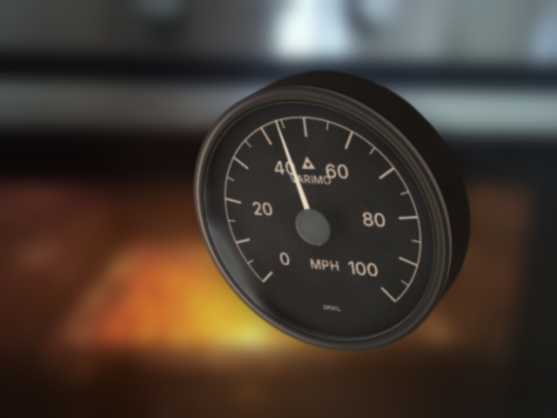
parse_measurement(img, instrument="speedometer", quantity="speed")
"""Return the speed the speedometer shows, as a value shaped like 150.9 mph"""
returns 45 mph
